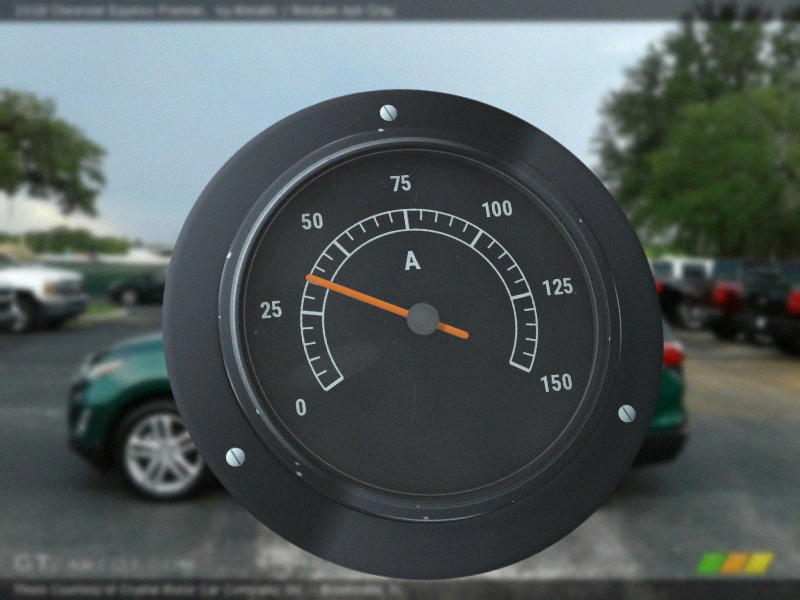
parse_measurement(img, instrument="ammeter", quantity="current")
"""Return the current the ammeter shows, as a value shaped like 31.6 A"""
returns 35 A
